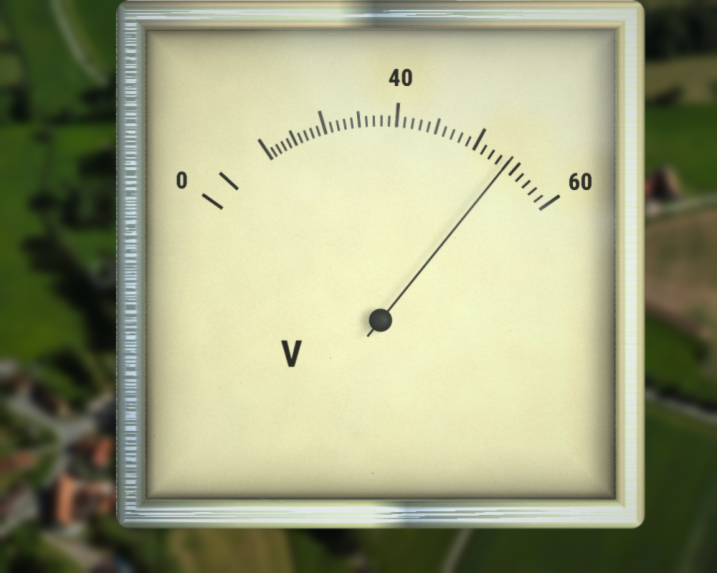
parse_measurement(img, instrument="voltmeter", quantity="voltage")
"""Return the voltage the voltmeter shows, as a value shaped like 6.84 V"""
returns 54 V
